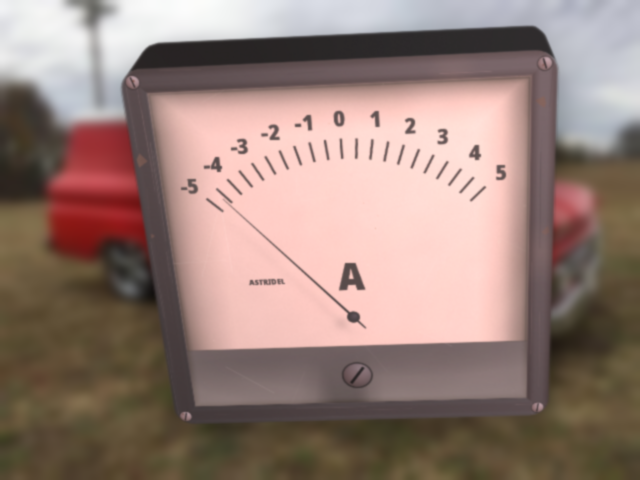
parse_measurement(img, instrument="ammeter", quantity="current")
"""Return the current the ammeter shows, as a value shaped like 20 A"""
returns -4.5 A
